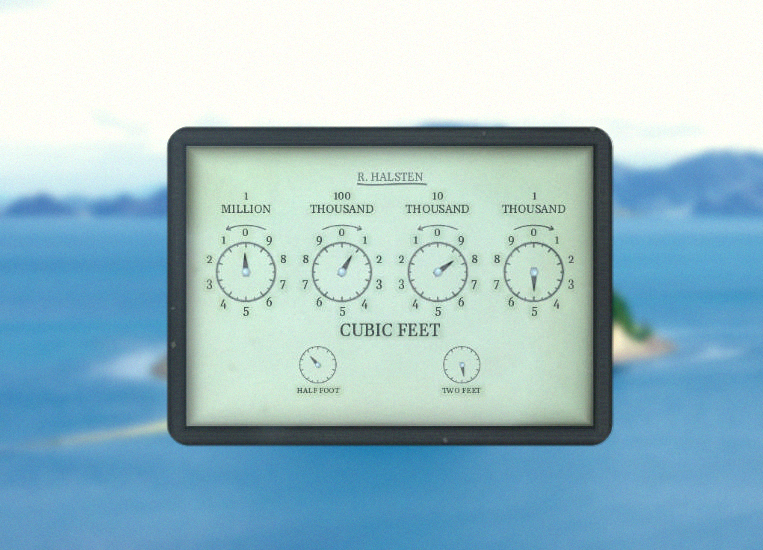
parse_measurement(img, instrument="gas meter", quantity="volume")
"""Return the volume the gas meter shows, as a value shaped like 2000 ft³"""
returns 8500 ft³
